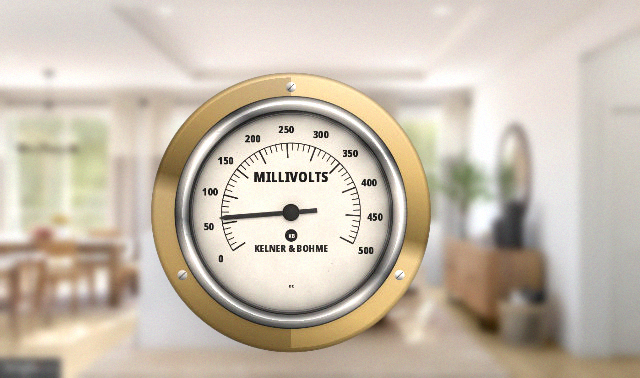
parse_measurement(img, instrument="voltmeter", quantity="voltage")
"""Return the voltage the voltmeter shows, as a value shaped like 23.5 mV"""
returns 60 mV
